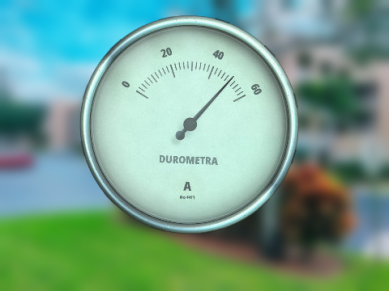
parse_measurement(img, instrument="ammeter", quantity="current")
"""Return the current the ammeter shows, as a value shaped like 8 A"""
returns 50 A
